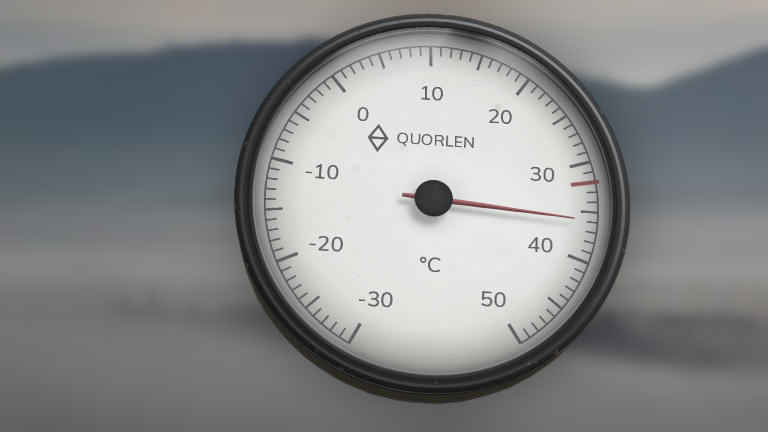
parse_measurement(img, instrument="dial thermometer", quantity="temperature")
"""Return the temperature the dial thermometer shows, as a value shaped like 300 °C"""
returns 36 °C
